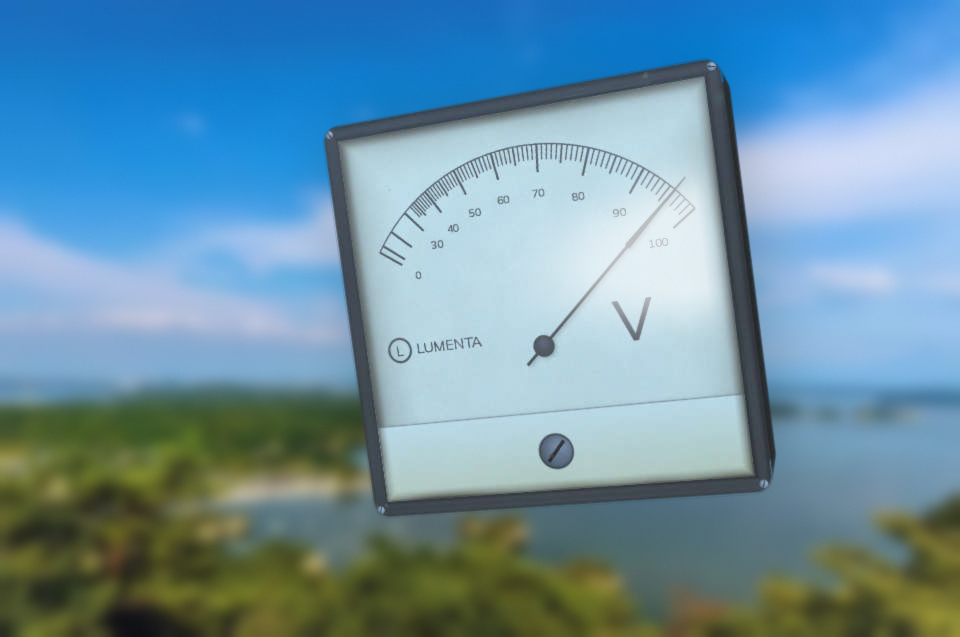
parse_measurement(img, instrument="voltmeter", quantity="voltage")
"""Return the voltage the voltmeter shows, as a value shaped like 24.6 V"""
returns 96 V
